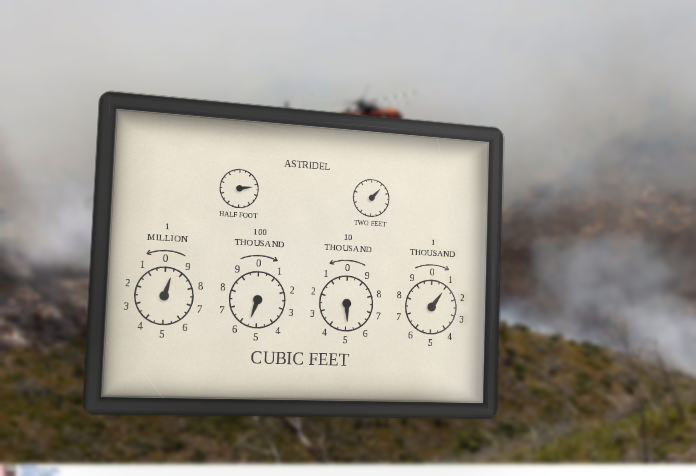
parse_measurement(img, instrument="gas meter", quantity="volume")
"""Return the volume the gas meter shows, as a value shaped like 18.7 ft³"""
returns 955100 ft³
